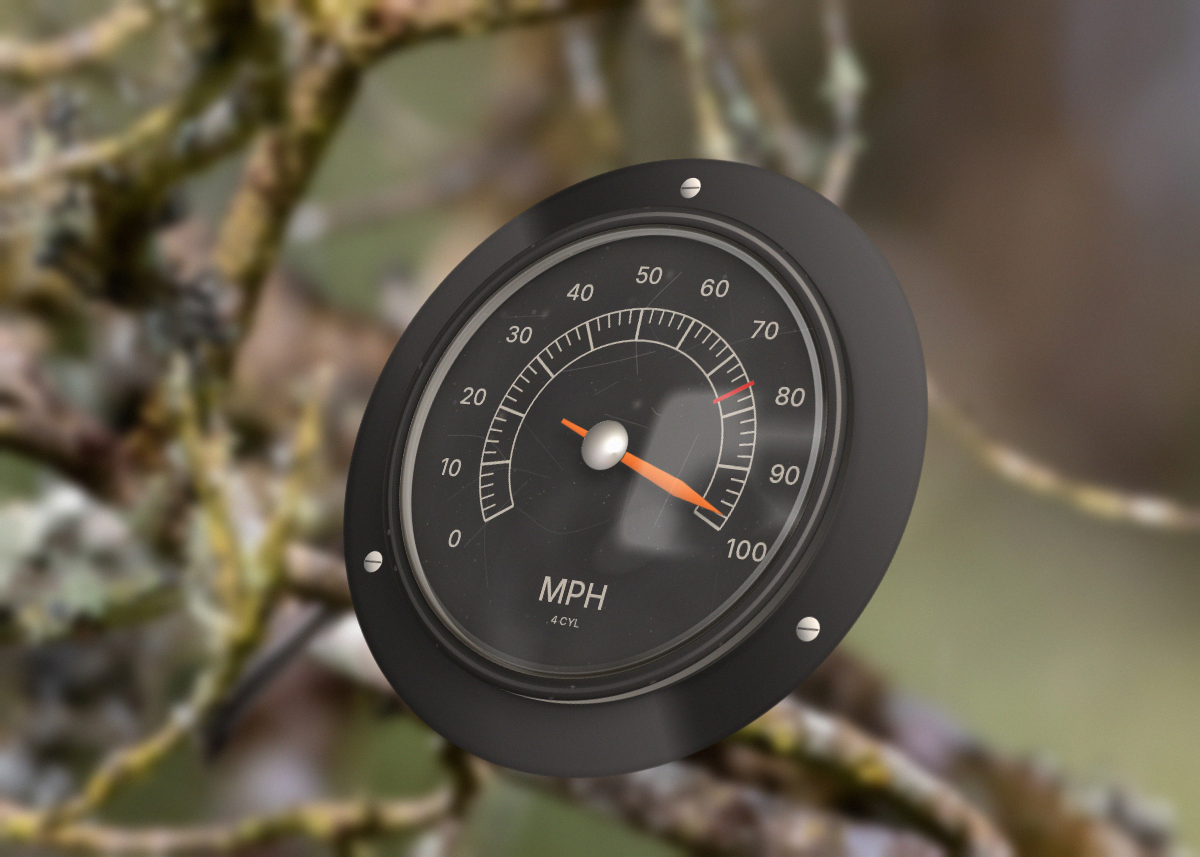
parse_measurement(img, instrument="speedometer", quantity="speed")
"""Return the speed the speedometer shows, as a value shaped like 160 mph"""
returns 98 mph
